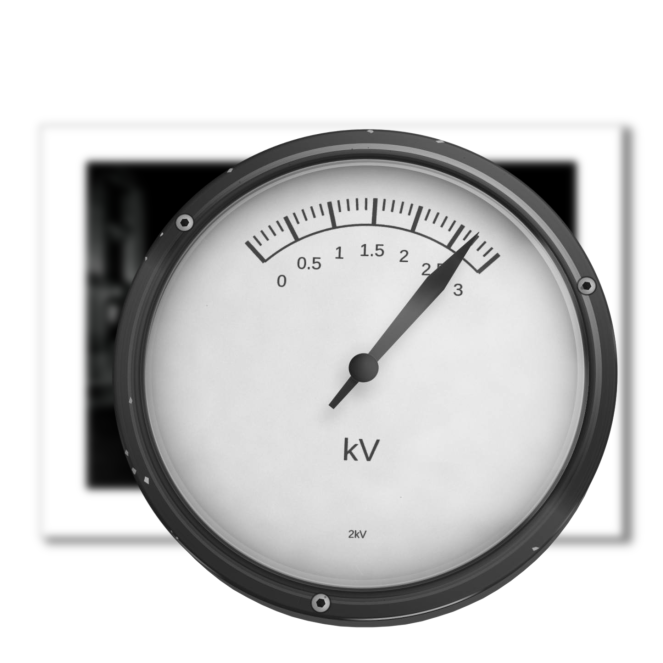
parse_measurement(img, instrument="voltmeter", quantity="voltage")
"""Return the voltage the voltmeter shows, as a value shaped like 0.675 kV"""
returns 2.7 kV
